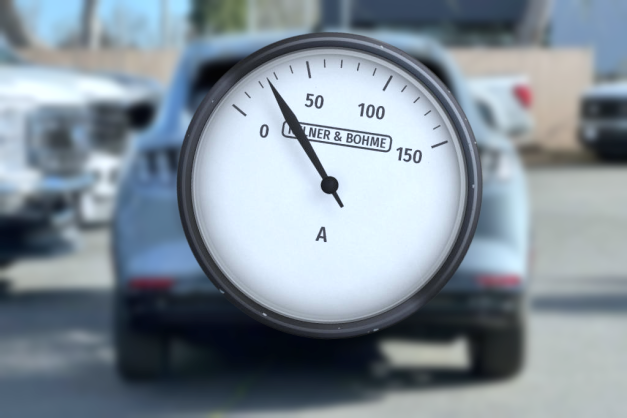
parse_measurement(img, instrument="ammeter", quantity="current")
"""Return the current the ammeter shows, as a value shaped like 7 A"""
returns 25 A
